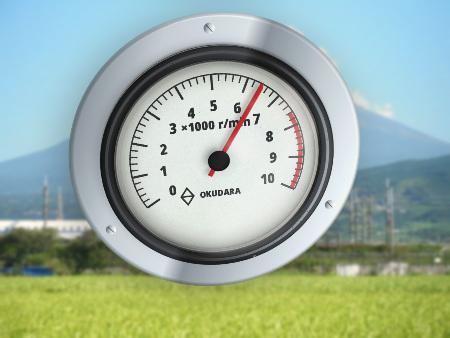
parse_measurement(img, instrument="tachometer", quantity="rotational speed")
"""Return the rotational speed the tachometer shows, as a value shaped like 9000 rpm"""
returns 6400 rpm
